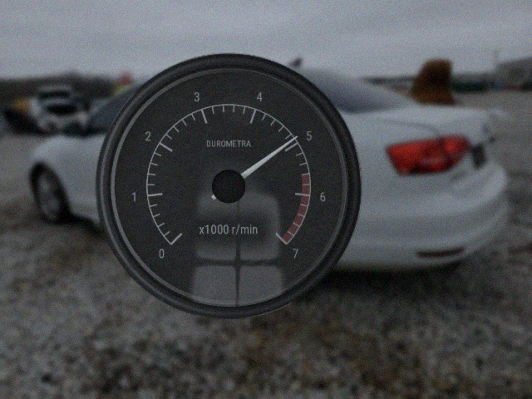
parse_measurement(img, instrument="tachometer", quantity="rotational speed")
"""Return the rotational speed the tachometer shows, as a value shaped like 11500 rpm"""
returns 4900 rpm
